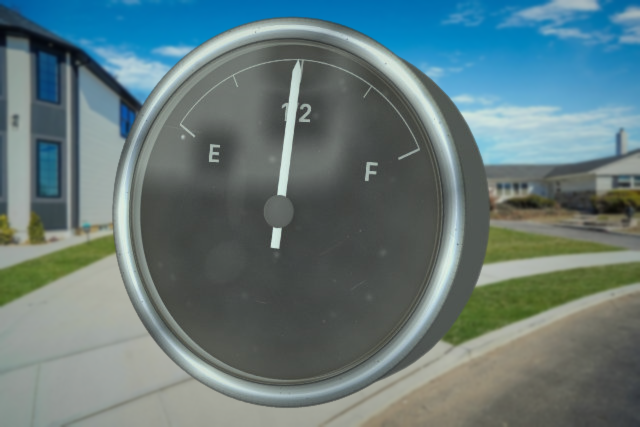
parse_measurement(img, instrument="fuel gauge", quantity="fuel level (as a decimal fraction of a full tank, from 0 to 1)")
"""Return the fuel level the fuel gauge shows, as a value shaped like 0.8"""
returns 0.5
